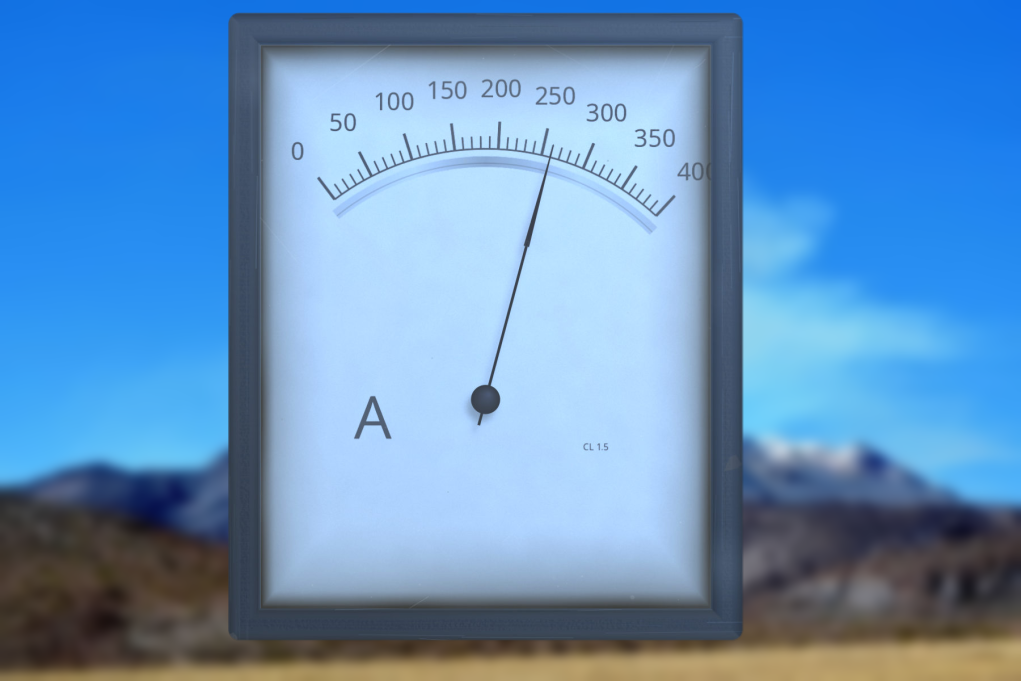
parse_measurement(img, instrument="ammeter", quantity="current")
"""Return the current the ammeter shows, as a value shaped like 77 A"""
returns 260 A
